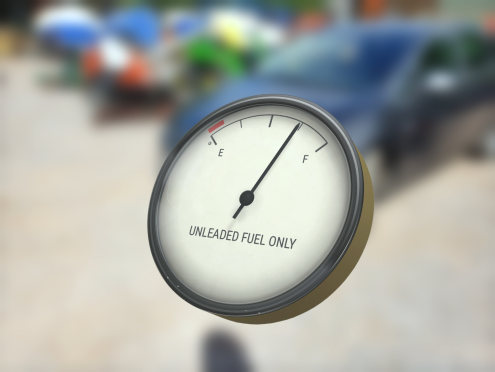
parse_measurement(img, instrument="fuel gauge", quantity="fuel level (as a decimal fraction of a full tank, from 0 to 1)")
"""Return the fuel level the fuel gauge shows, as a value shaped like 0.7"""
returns 0.75
